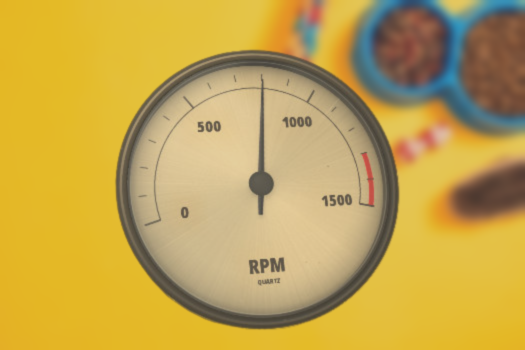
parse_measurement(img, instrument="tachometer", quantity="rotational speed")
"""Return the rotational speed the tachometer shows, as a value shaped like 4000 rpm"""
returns 800 rpm
